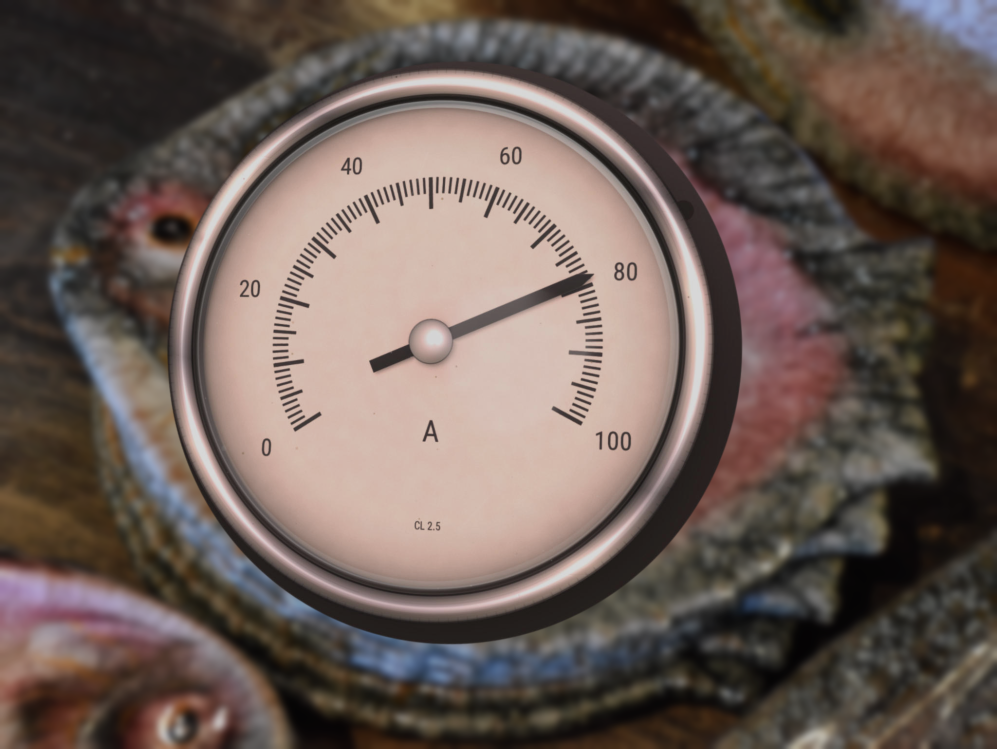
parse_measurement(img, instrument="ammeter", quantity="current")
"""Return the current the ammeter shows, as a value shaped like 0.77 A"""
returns 79 A
